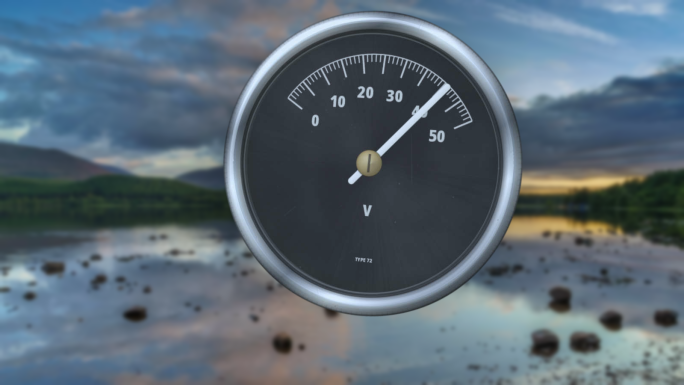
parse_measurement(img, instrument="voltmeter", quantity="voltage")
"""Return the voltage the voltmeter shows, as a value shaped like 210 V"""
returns 41 V
